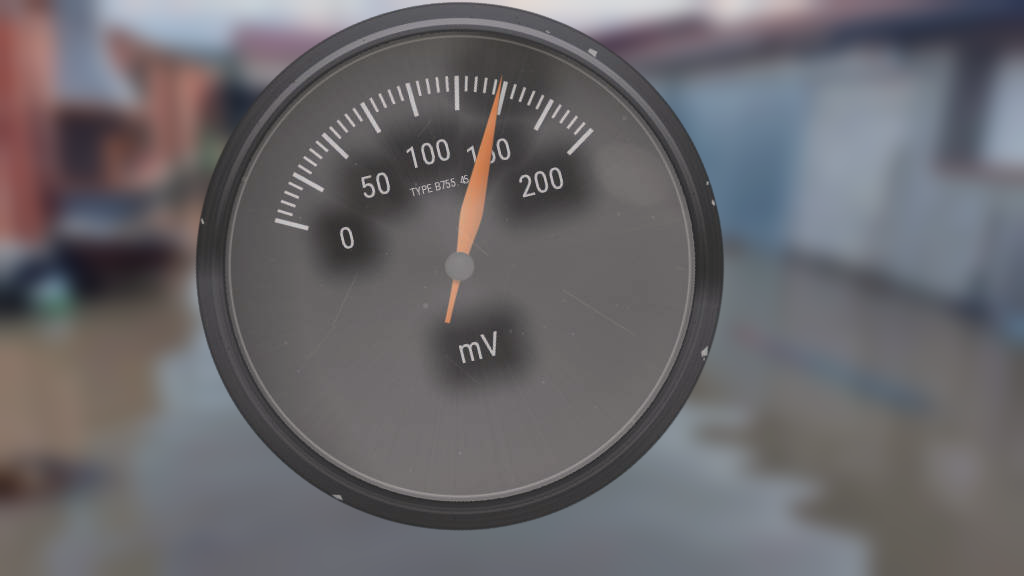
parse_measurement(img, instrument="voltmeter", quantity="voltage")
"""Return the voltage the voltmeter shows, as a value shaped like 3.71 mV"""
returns 147.5 mV
